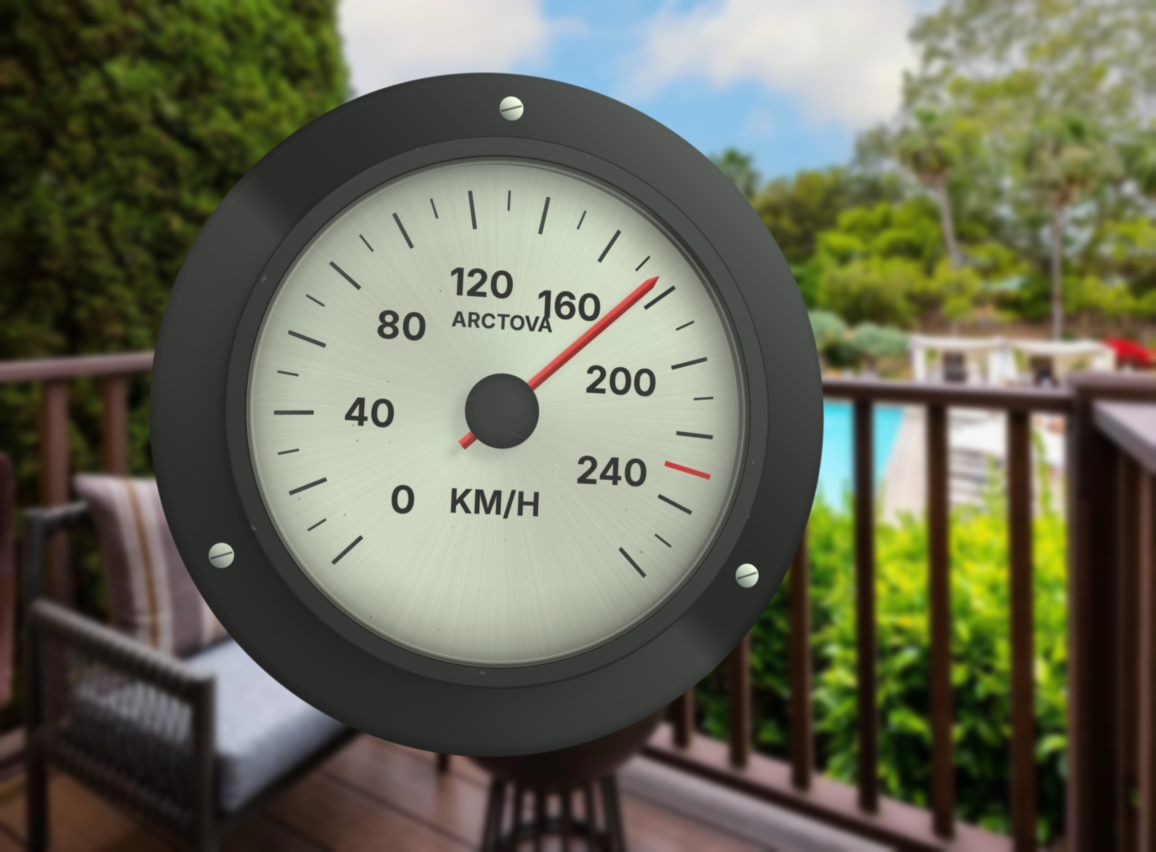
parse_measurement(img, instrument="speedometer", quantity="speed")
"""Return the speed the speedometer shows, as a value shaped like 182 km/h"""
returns 175 km/h
